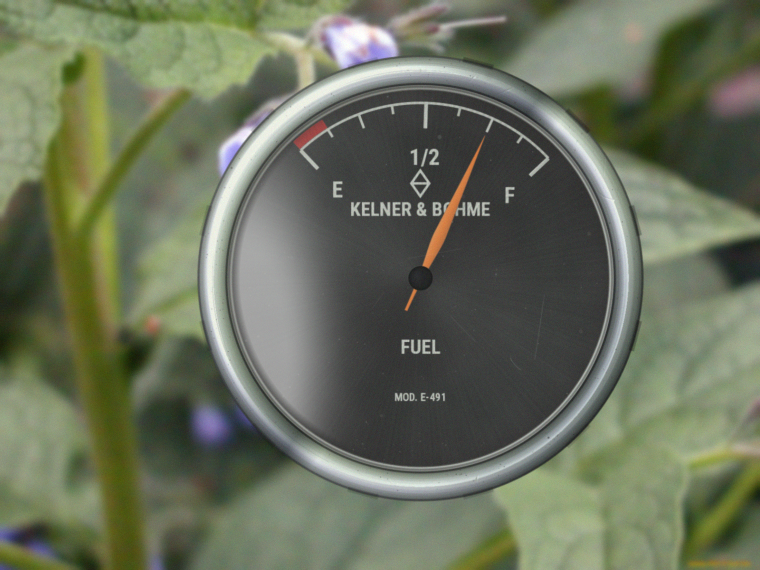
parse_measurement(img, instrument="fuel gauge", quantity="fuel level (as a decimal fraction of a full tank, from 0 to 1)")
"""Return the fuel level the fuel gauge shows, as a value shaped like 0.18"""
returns 0.75
